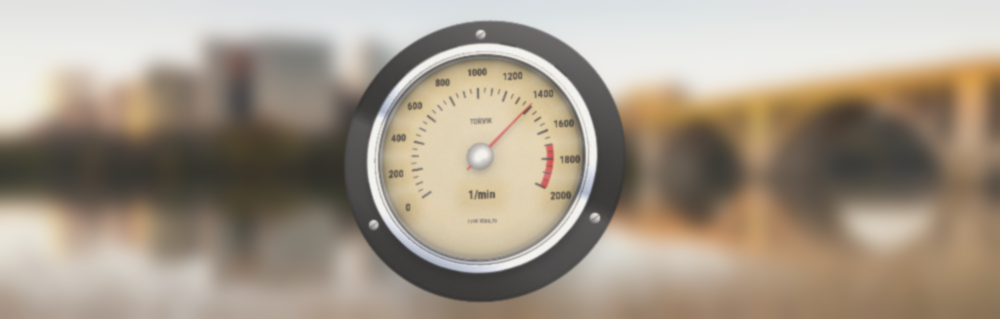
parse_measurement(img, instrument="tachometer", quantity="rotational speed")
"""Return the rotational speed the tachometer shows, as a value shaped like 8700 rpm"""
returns 1400 rpm
